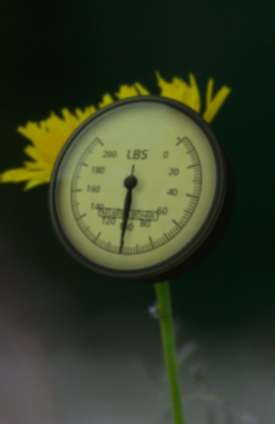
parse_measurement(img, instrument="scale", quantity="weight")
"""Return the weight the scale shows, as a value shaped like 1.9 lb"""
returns 100 lb
